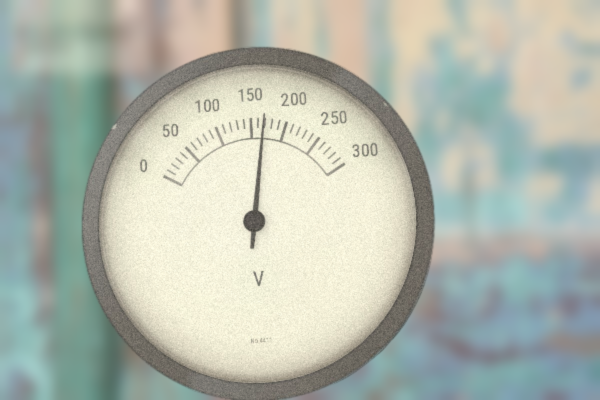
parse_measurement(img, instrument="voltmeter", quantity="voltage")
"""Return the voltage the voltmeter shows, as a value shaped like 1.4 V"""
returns 170 V
